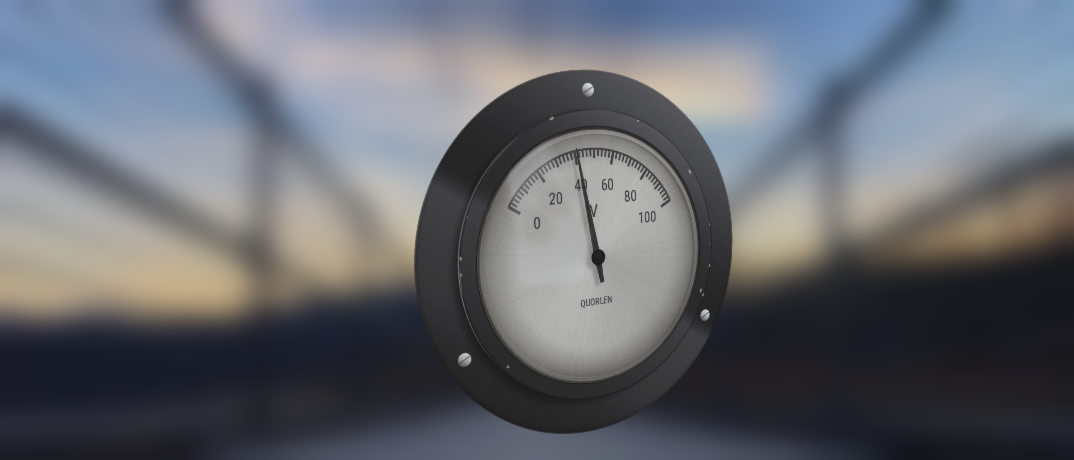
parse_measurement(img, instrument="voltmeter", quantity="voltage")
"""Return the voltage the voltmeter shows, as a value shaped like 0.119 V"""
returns 40 V
